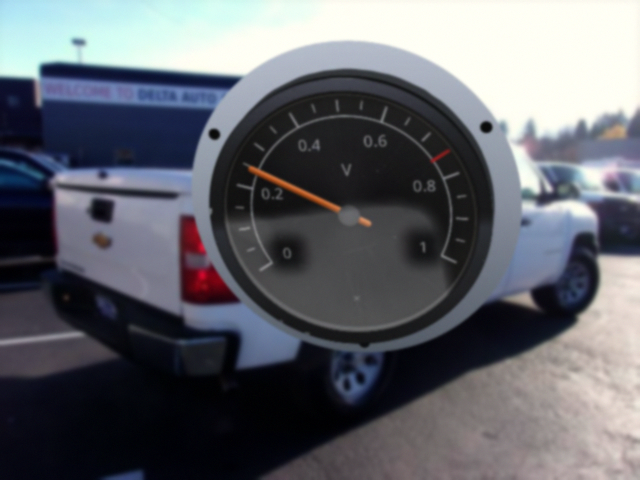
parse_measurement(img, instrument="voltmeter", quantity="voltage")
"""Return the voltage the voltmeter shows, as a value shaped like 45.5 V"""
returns 0.25 V
